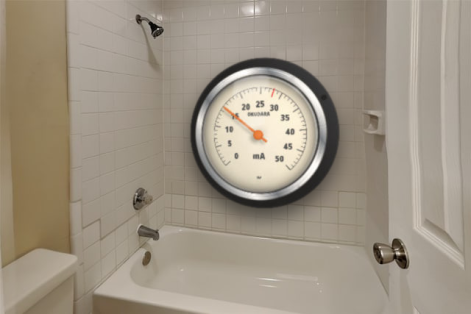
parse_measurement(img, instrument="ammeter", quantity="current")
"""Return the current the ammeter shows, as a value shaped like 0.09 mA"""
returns 15 mA
